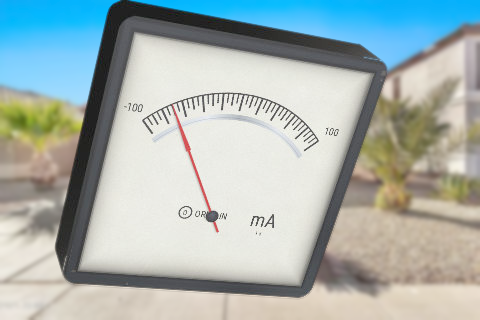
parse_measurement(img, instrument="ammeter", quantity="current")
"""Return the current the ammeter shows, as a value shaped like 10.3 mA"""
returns -70 mA
